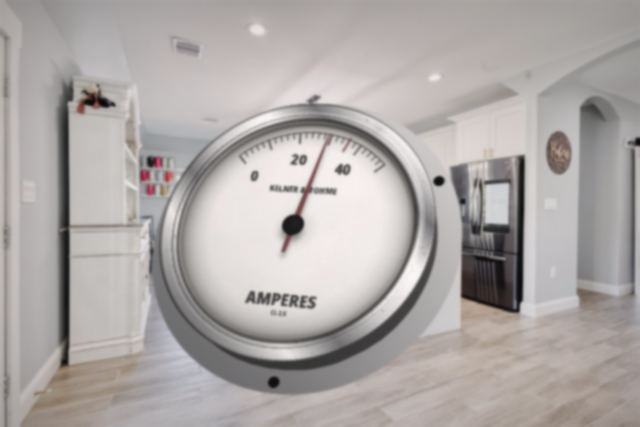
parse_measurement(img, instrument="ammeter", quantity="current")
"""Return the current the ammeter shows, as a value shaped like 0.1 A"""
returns 30 A
